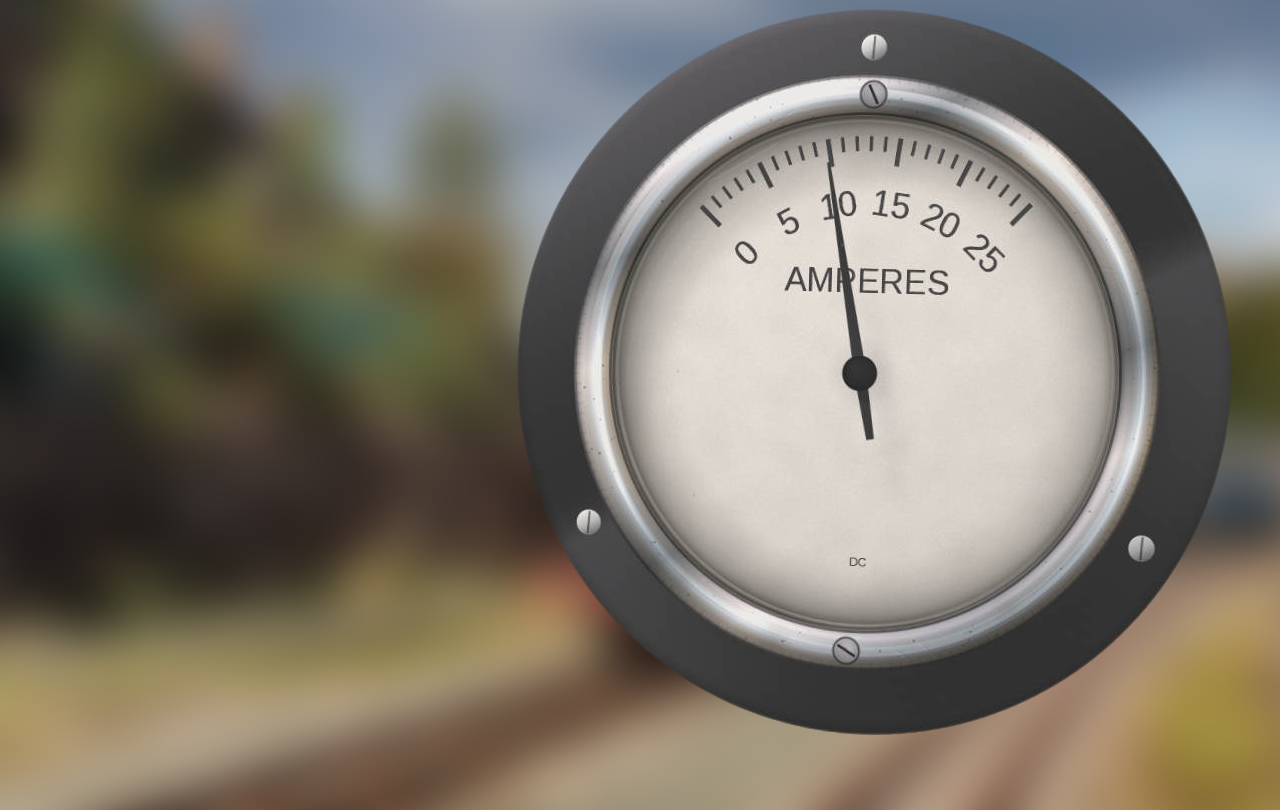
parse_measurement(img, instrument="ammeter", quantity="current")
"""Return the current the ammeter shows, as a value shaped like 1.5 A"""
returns 10 A
